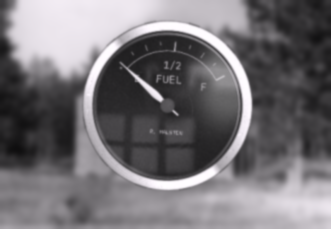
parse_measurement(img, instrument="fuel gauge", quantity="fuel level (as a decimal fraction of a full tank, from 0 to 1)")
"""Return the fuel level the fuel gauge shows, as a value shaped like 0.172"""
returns 0
